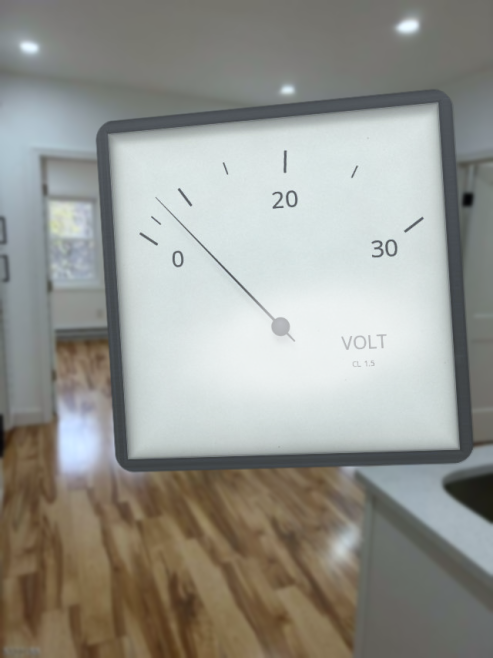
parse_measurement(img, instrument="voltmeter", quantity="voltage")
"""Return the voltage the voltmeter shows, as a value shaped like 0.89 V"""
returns 7.5 V
